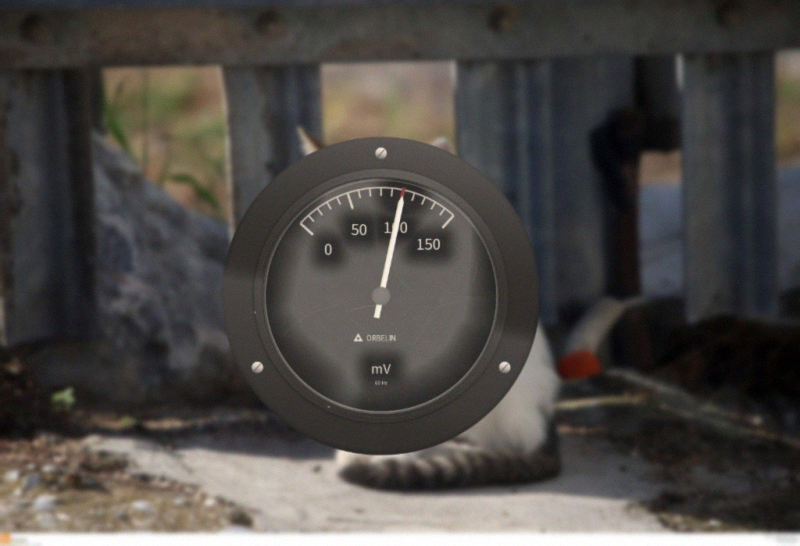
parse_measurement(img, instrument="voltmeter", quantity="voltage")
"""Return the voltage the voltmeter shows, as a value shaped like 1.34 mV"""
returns 100 mV
